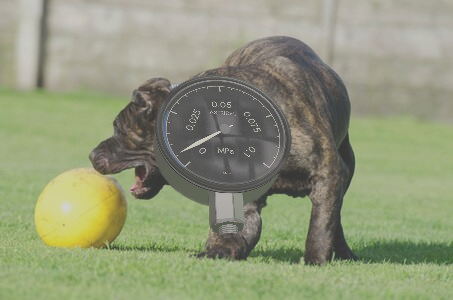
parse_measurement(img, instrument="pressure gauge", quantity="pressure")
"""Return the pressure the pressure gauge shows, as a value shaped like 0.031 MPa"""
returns 0.005 MPa
